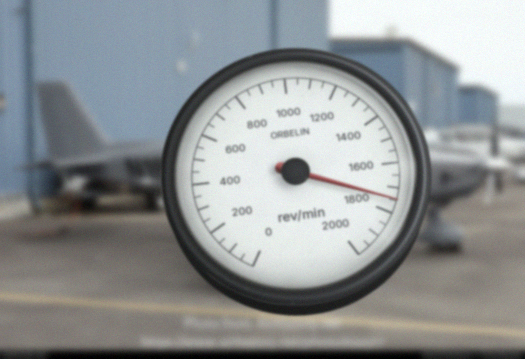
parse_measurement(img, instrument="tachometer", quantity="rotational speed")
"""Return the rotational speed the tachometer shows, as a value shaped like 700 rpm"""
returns 1750 rpm
